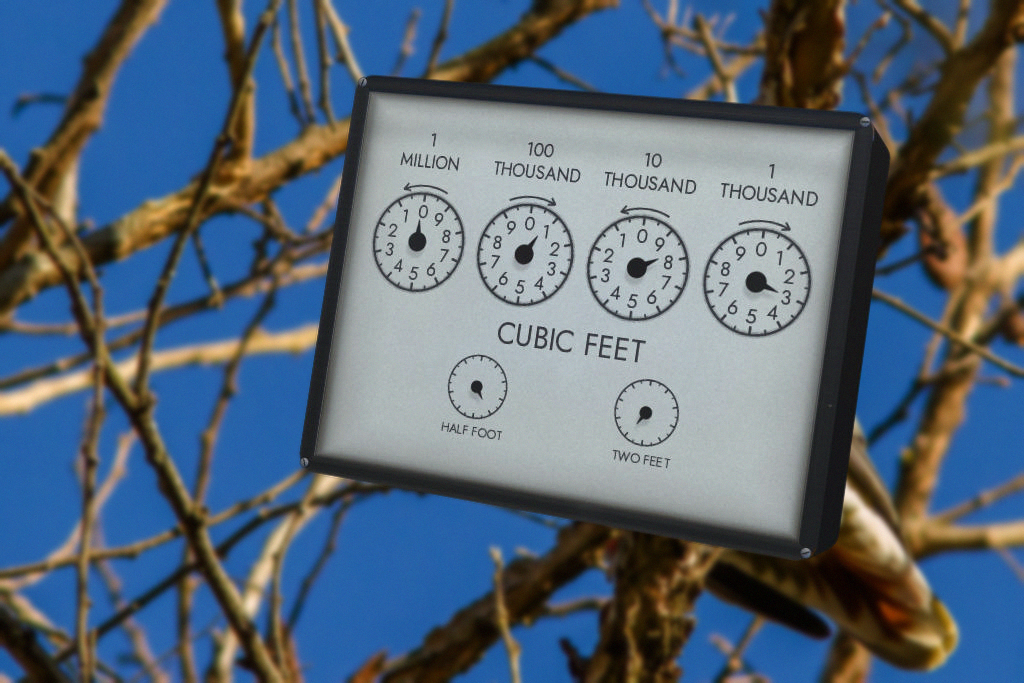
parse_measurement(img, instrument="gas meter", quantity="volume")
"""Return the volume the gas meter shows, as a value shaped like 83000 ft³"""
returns 8300 ft³
